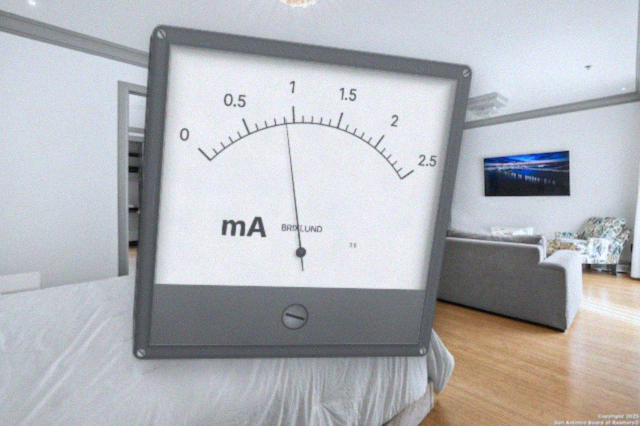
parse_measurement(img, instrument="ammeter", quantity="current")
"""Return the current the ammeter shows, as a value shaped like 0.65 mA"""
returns 0.9 mA
